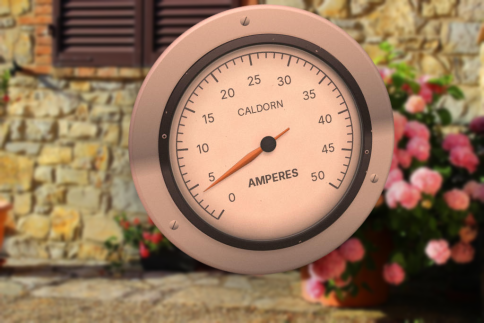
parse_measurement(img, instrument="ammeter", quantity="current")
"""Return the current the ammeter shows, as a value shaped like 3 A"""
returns 4 A
